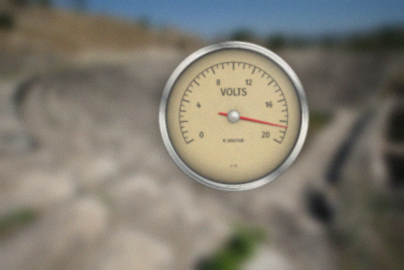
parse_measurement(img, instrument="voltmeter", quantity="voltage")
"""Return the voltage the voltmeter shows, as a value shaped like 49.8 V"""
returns 18.5 V
